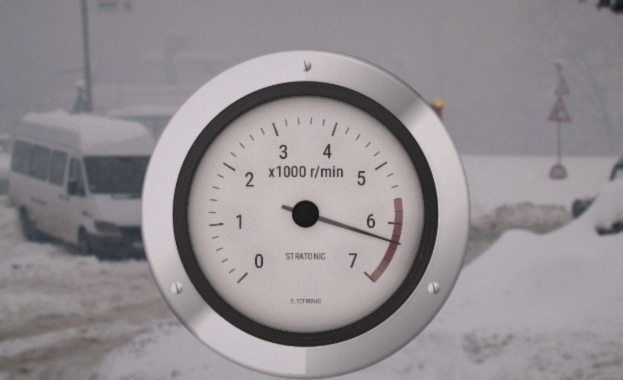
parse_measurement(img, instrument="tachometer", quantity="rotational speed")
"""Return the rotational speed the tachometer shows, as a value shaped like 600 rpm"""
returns 6300 rpm
